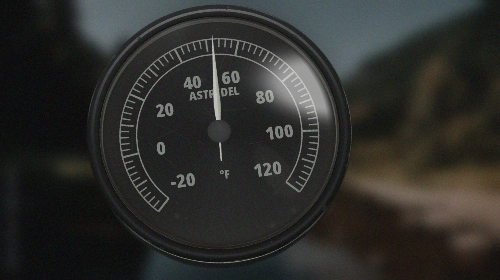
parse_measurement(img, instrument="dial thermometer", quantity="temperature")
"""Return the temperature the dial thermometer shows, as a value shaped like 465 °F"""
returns 52 °F
